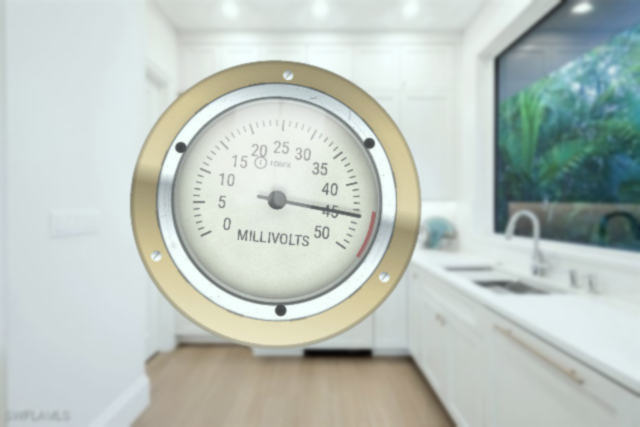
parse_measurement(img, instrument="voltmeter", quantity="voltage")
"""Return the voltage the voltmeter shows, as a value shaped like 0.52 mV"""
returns 45 mV
